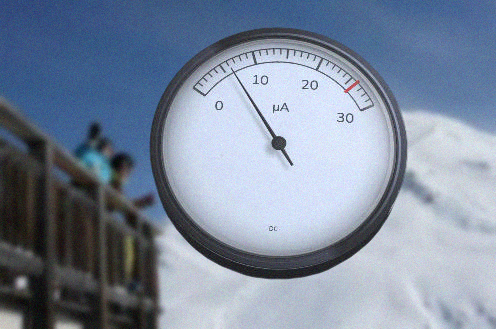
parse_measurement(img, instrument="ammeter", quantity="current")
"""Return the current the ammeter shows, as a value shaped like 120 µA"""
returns 6 µA
